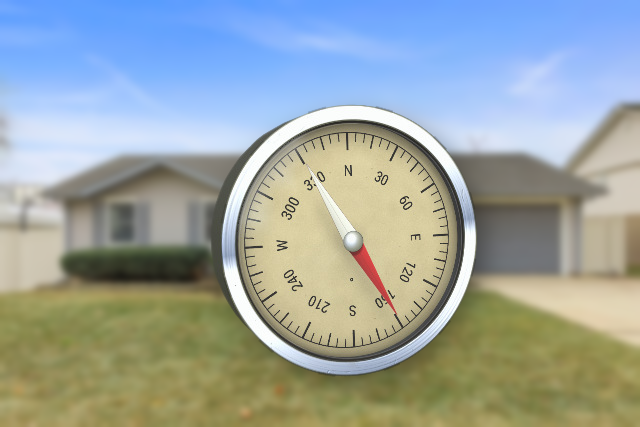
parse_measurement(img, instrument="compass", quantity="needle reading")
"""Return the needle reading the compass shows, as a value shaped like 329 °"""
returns 150 °
